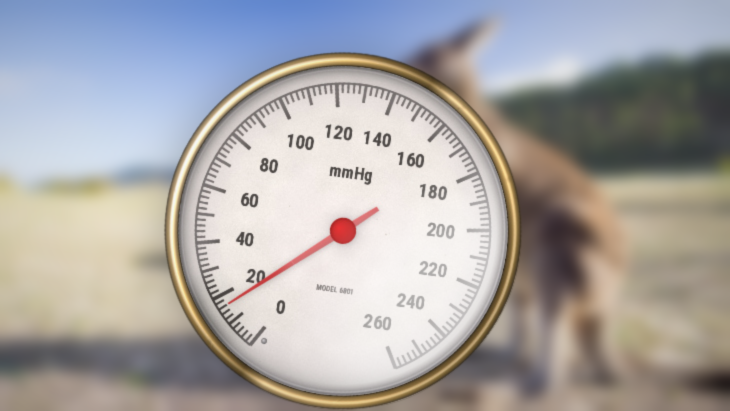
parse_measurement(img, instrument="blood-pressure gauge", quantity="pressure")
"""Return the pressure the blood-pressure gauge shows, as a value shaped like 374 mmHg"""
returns 16 mmHg
